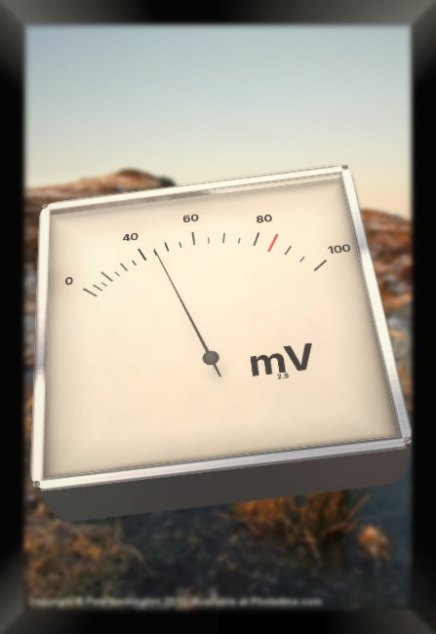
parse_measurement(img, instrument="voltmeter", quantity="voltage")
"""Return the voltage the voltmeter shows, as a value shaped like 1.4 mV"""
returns 45 mV
